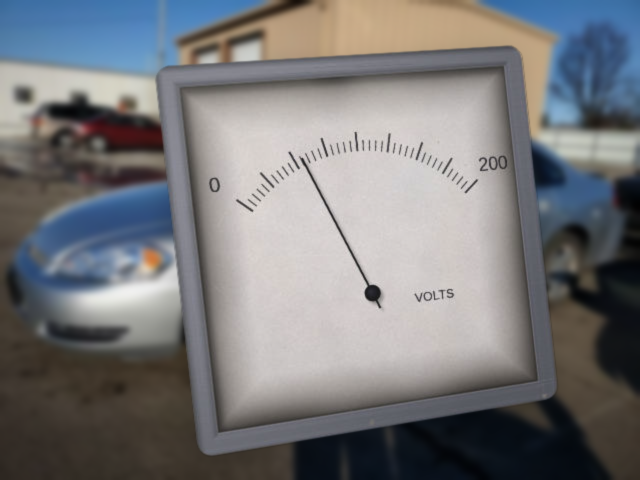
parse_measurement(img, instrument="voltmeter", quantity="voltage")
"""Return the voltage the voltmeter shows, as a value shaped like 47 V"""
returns 55 V
